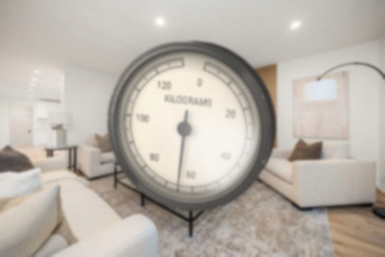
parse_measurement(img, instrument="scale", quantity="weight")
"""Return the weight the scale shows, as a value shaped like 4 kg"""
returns 65 kg
